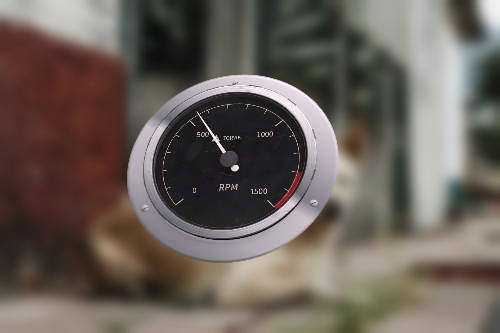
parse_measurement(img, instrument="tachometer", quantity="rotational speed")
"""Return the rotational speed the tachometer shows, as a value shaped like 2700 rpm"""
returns 550 rpm
